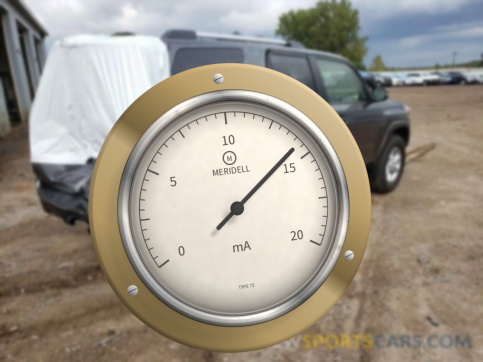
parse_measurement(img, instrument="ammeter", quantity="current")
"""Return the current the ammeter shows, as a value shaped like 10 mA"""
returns 14.25 mA
